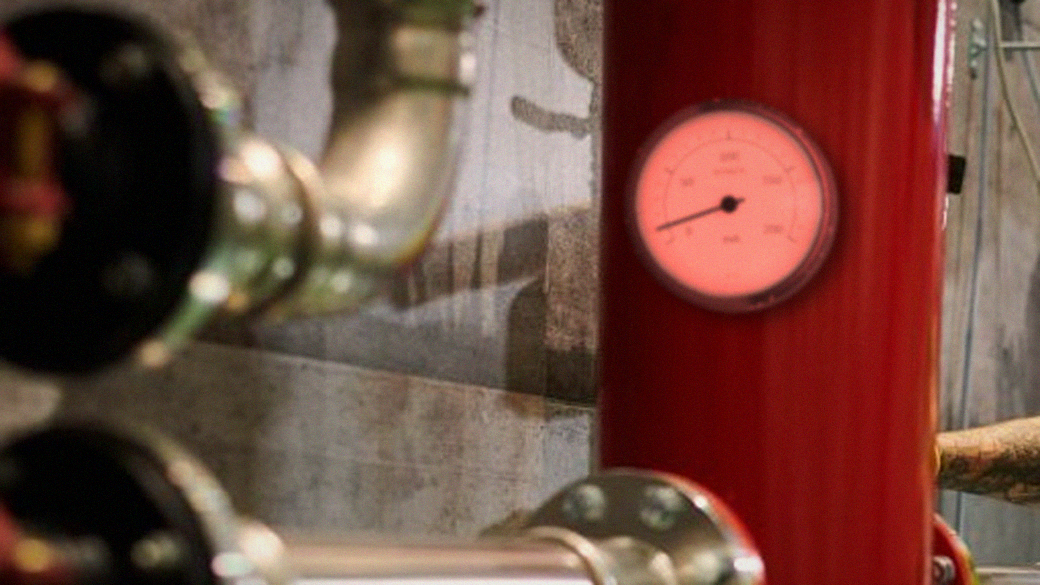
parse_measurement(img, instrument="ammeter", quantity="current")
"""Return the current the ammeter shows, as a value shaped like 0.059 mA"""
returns 10 mA
